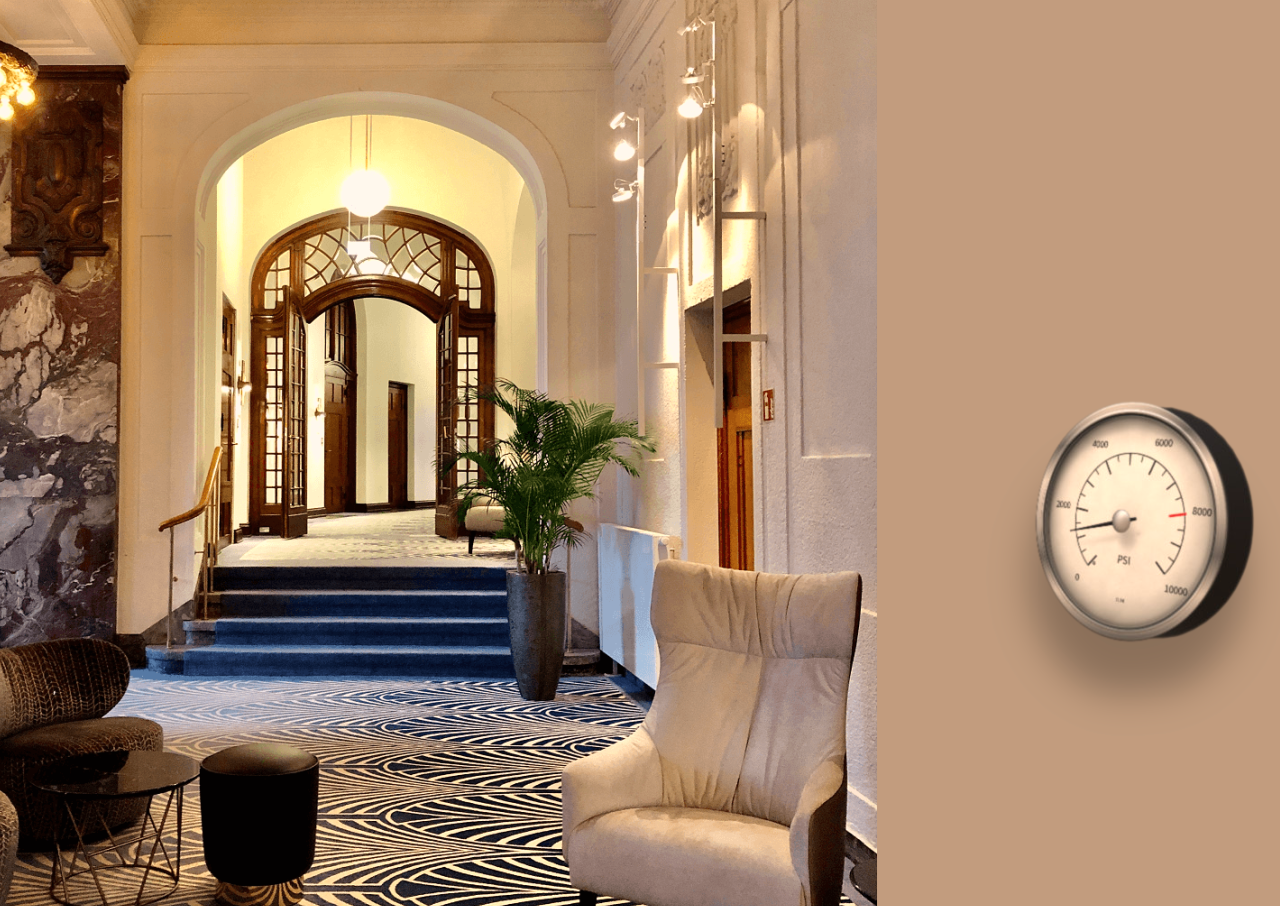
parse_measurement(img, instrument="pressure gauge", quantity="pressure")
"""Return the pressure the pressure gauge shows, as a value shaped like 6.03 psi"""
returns 1250 psi
